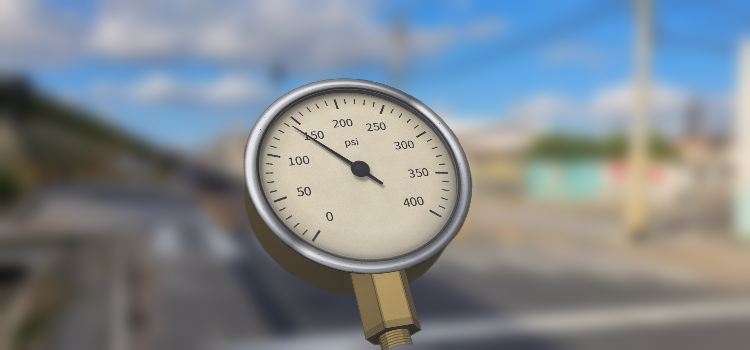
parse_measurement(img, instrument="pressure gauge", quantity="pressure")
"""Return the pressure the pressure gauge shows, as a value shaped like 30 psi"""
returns 140 psi
